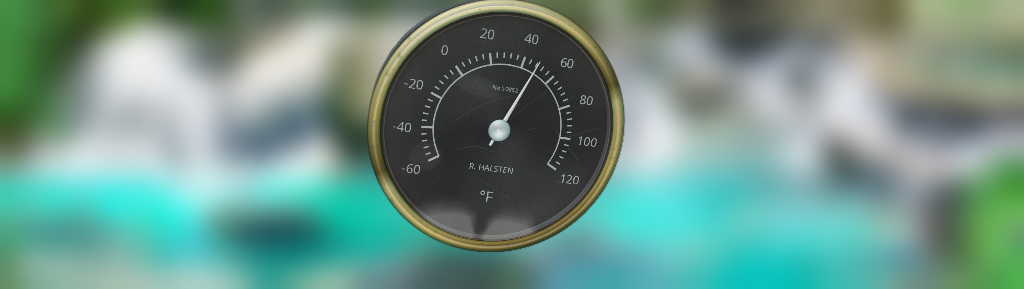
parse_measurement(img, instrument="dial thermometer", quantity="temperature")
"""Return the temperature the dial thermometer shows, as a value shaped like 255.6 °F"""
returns 48 °F
